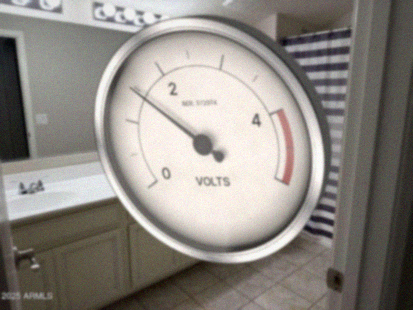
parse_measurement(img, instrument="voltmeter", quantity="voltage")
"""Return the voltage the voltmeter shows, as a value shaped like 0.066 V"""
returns 1.5 V
